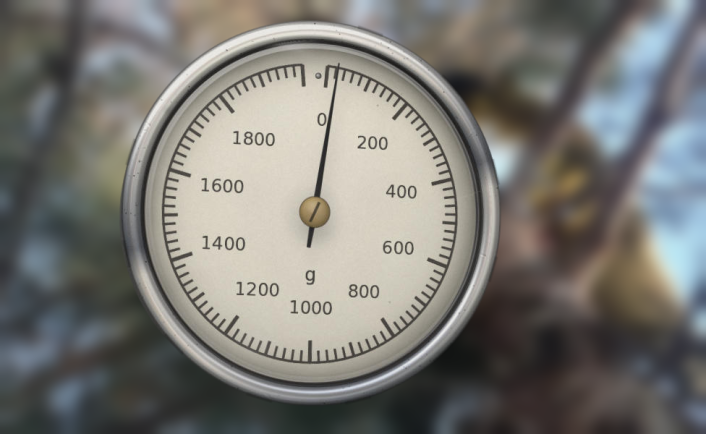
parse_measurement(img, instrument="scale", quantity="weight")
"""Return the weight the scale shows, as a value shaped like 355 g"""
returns 20 g
